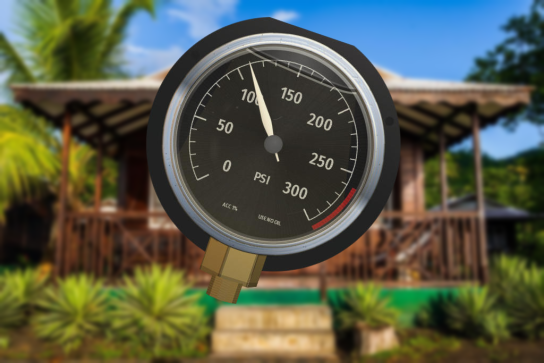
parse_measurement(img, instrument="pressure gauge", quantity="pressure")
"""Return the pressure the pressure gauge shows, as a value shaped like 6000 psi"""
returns 110 psi
